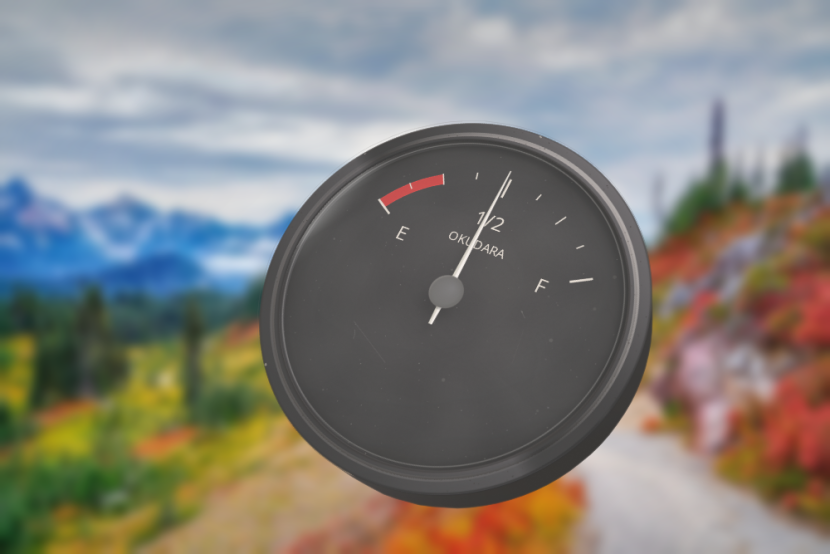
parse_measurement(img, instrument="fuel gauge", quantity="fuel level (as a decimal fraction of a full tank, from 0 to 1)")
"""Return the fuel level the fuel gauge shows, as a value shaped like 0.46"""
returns 0.5
